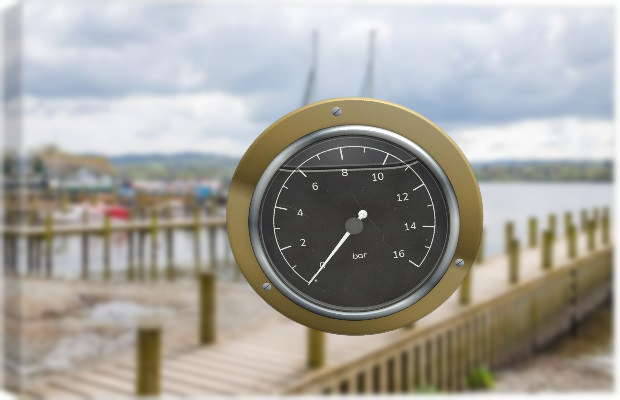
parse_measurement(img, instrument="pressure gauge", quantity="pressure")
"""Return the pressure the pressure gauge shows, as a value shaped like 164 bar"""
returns 0 bar
